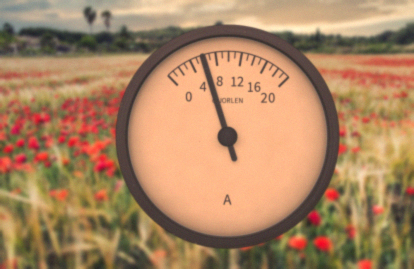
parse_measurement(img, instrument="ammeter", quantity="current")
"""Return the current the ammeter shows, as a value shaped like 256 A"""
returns 6 A
